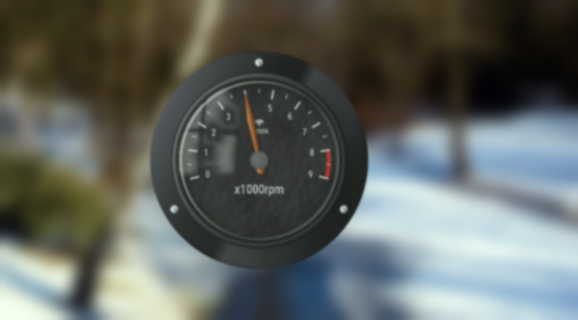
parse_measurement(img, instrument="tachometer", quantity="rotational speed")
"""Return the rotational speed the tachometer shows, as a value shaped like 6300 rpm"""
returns 4000 rpm
